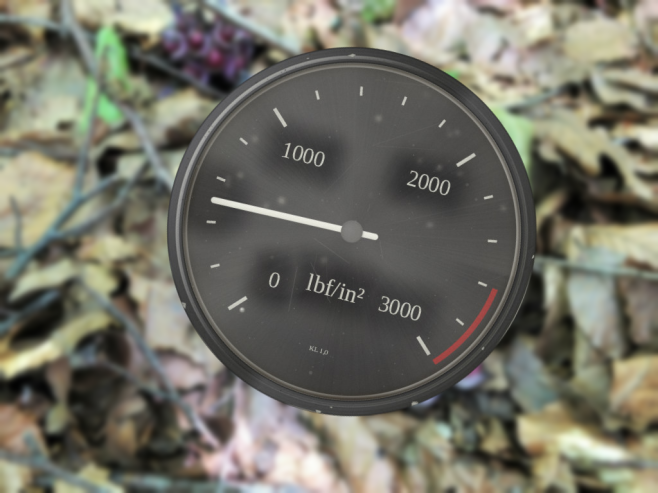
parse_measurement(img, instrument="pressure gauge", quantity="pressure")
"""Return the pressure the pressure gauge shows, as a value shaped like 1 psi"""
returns 500 psi
